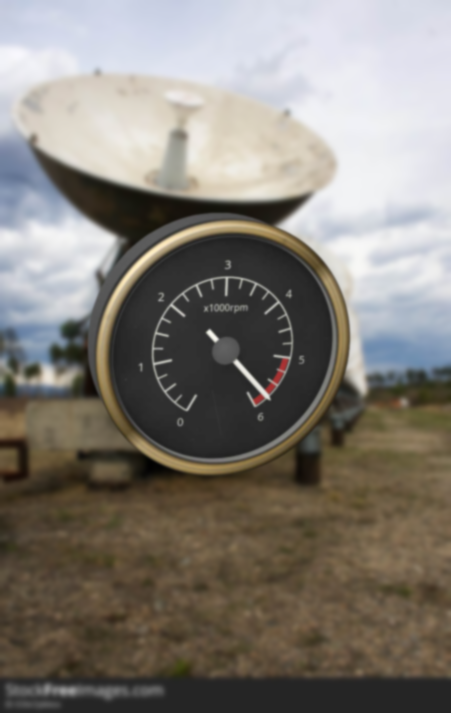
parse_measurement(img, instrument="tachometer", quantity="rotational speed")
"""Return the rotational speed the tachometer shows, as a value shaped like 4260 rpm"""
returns 5750 rpm
